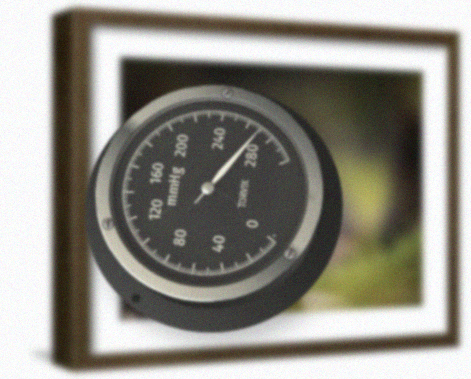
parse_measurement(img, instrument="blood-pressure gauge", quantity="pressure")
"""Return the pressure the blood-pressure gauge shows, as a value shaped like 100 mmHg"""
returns 270 mmHg
